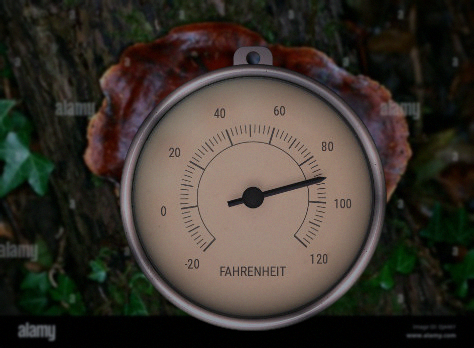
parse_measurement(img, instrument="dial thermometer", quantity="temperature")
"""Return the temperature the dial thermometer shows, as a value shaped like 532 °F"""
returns 90 °F
